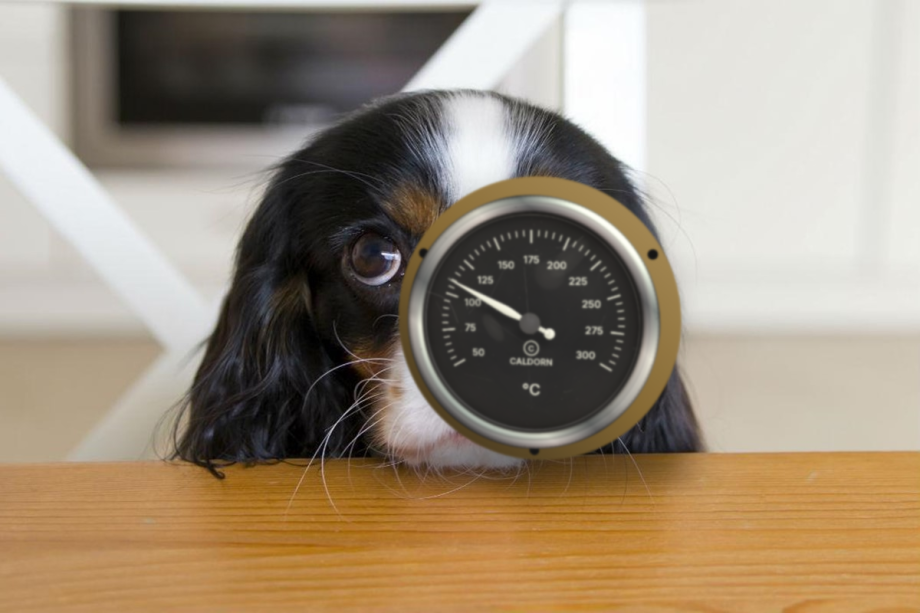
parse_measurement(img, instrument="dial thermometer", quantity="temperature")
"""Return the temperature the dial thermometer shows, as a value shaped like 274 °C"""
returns 110 °C
